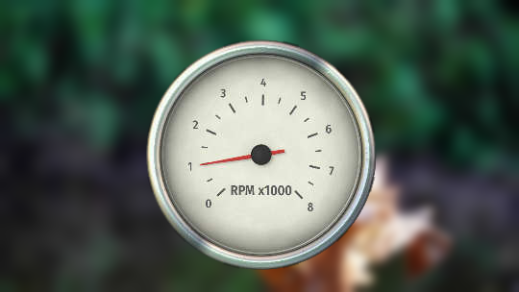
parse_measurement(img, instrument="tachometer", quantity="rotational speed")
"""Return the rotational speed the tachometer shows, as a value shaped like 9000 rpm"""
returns 1000 rpm
